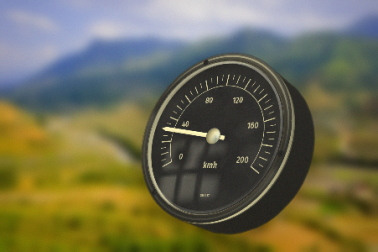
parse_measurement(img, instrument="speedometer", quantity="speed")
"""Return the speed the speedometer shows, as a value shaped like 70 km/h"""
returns 30 km/h
